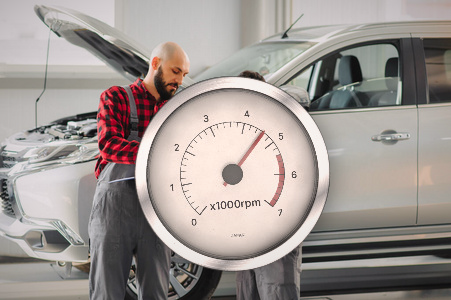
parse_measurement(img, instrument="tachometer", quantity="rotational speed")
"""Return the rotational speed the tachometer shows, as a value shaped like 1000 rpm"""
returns 4600 rpm
